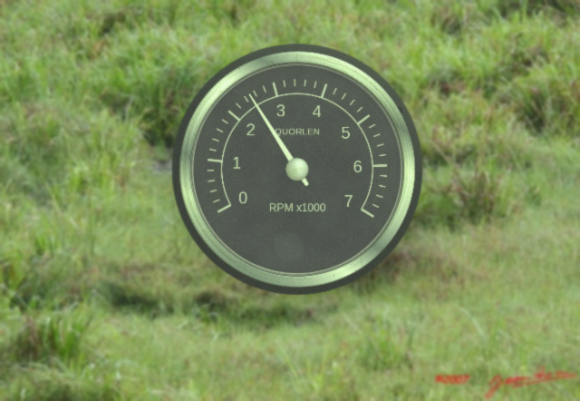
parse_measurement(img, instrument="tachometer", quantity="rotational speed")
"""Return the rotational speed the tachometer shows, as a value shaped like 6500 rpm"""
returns 2500 rpm
